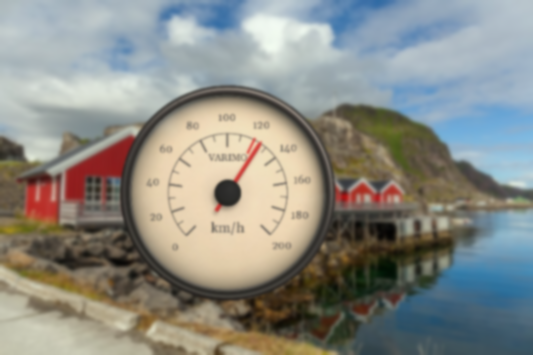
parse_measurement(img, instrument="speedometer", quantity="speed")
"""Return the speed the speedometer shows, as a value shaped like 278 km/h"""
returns 125 km/h
